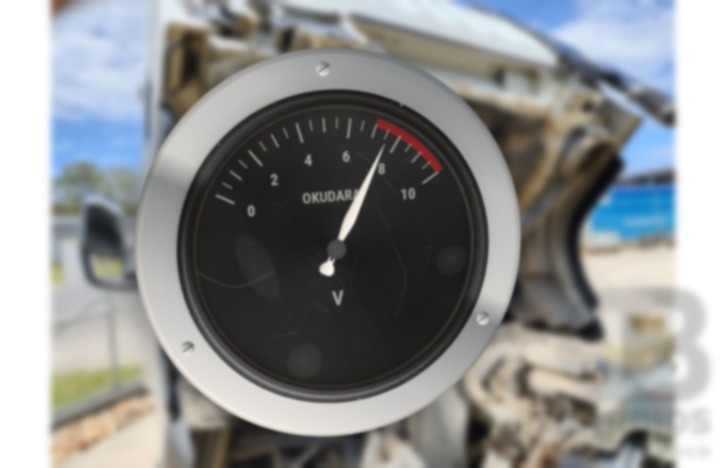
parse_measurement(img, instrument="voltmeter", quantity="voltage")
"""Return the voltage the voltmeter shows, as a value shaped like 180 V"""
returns 7.5 V
